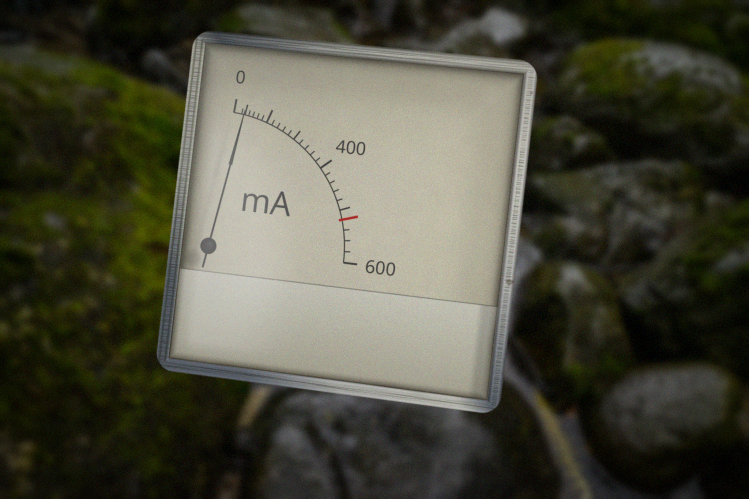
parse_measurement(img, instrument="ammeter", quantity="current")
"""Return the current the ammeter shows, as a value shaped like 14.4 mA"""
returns 100 mA
